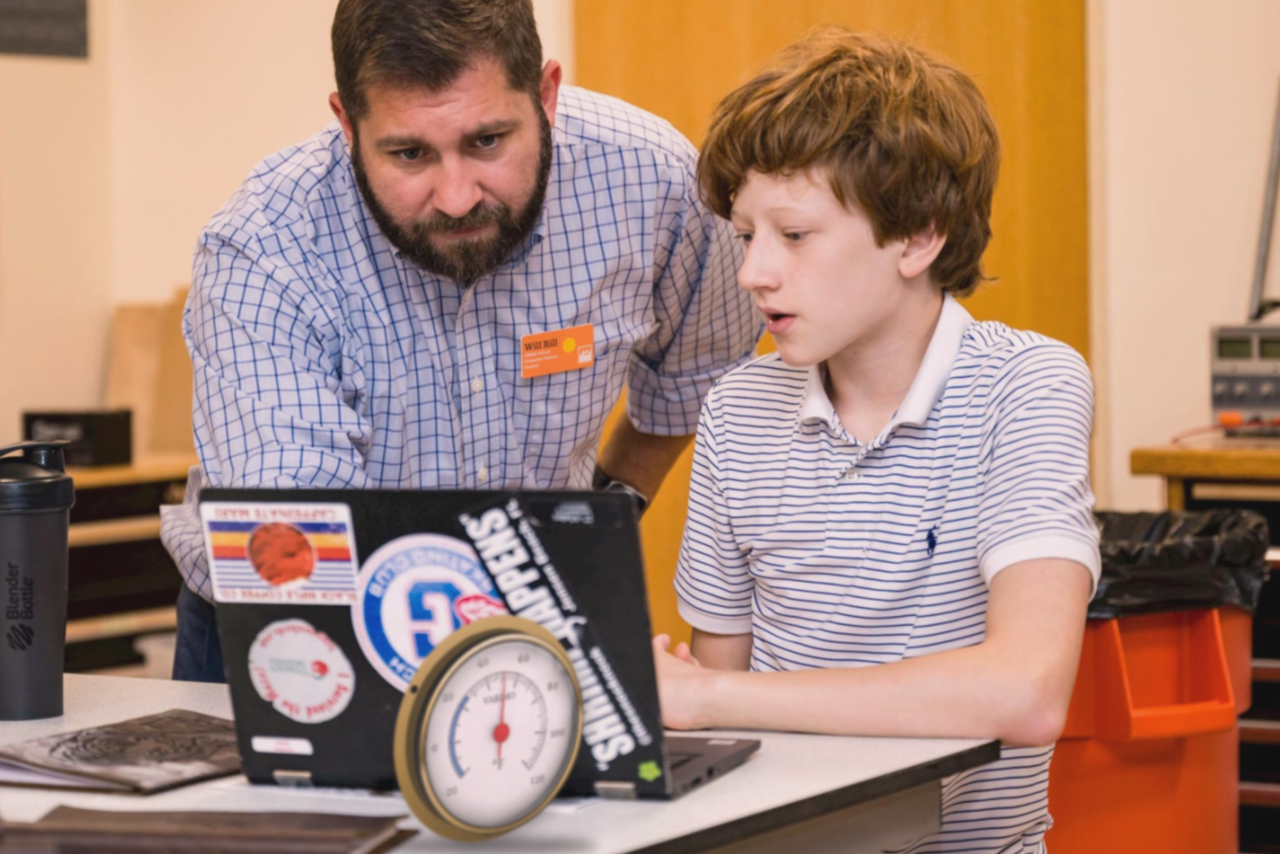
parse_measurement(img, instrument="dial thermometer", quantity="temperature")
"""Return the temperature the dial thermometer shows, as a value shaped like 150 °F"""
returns 50 °F
